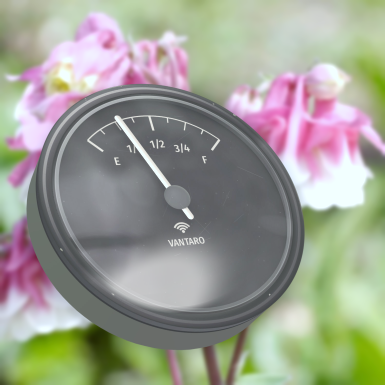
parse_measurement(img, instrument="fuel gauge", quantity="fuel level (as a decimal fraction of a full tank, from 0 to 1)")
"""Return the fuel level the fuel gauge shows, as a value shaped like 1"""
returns 0.25
